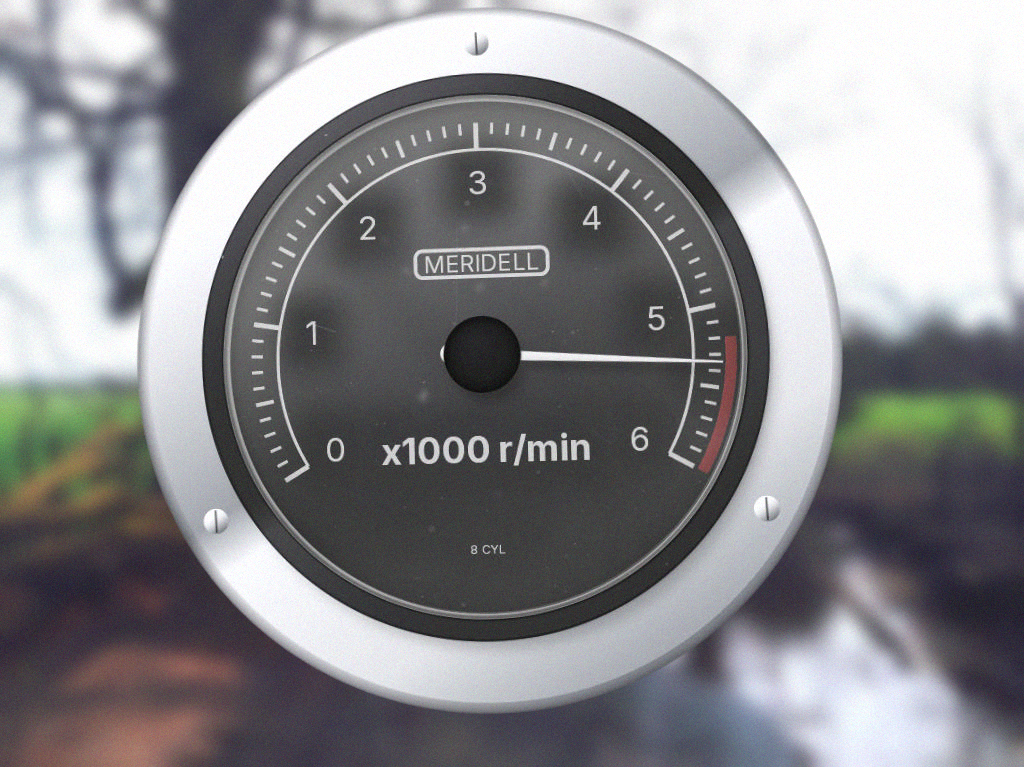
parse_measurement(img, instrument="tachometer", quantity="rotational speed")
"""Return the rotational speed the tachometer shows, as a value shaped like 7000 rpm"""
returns 5350 rpm
